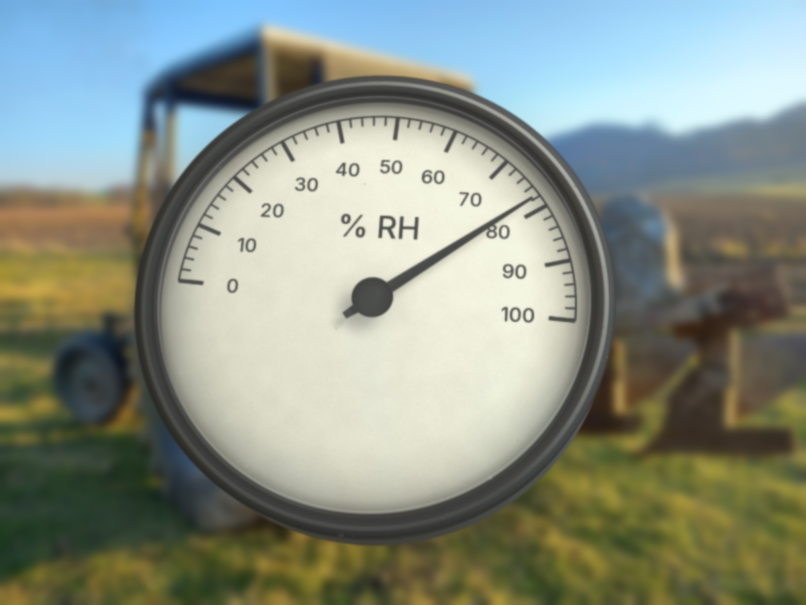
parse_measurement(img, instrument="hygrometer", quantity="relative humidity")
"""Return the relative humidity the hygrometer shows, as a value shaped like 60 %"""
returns 78 %
